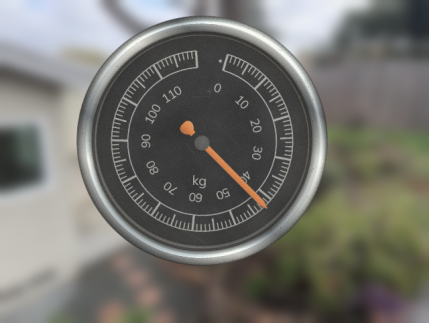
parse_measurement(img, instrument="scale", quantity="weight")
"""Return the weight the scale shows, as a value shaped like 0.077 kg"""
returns 42 kg
